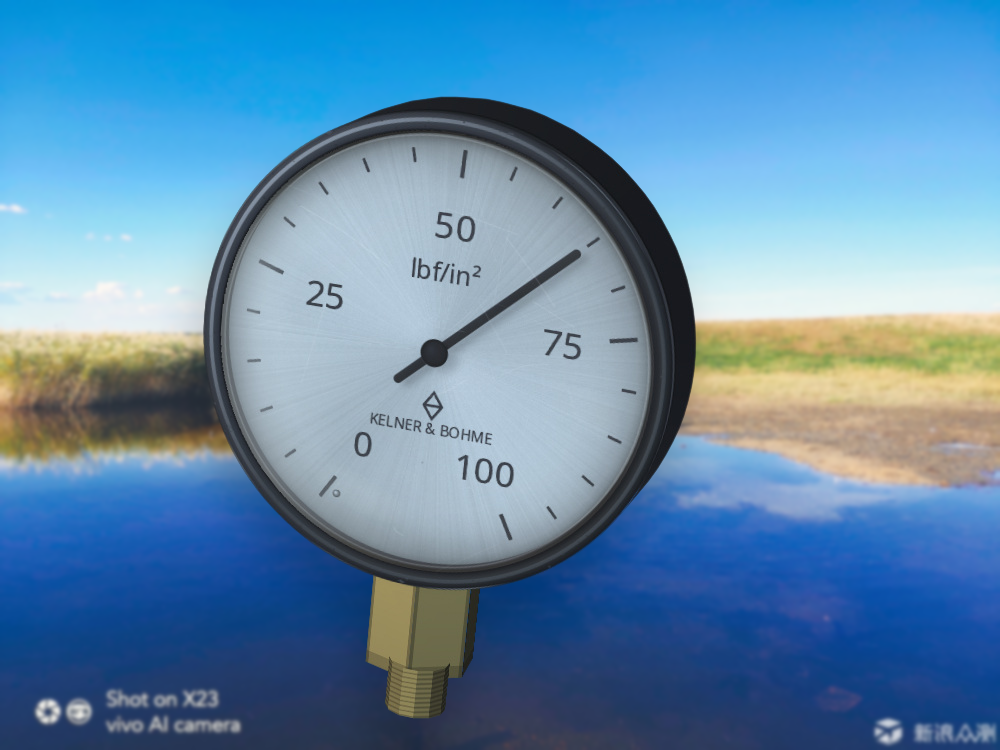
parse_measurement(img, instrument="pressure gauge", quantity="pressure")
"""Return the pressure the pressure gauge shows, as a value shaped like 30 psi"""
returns 65 psi
